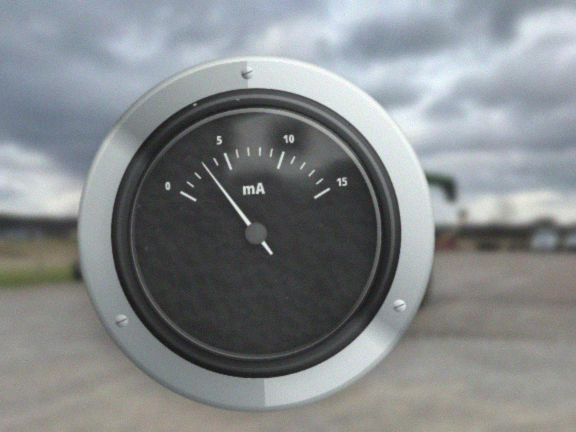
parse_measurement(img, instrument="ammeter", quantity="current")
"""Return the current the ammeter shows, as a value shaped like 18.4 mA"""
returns 3 mA
